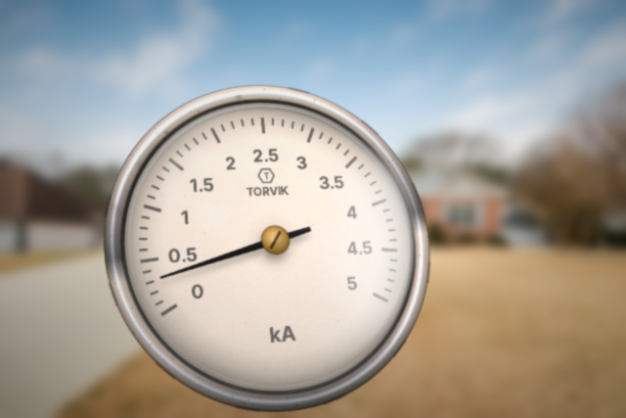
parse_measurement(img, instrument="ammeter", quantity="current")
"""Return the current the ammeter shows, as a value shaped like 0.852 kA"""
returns 0.3 kA
